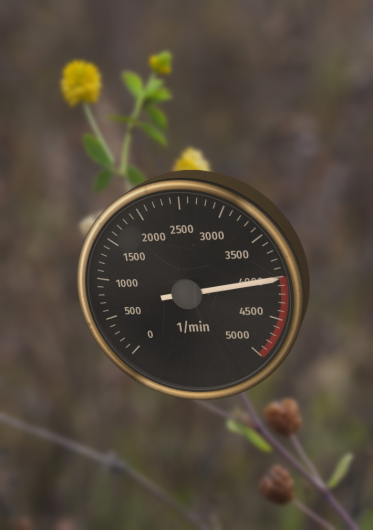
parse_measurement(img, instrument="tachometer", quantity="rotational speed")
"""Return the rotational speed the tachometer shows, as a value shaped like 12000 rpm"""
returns 4000 rpm
